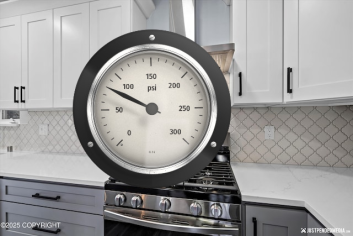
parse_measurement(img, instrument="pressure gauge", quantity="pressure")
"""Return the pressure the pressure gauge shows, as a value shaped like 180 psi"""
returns 80 psi
